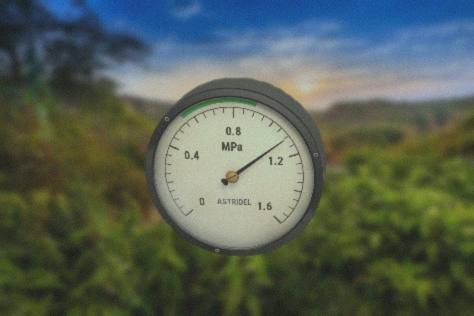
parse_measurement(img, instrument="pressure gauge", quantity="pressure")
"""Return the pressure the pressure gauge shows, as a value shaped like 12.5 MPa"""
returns 1.1 MPa
